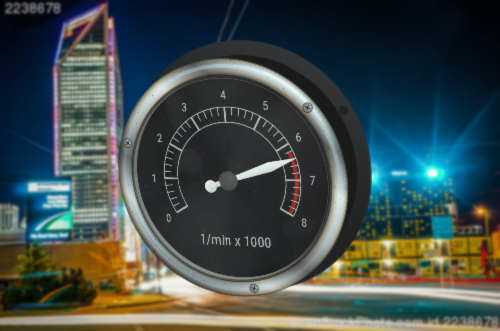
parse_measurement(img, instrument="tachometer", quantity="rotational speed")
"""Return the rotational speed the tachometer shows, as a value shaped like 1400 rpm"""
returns 6400 rpm
